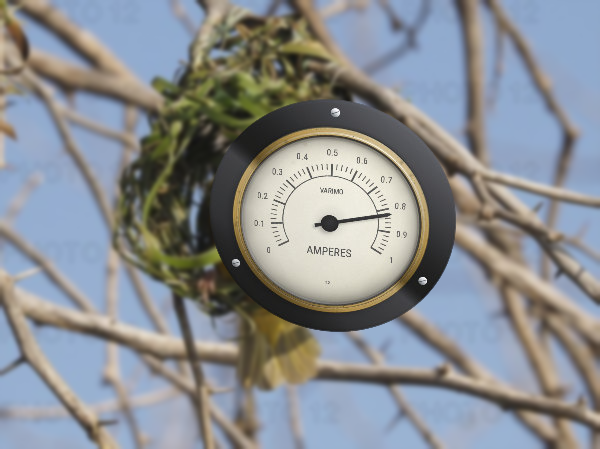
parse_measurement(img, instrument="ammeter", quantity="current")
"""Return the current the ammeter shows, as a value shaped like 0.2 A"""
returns 0.82 A
